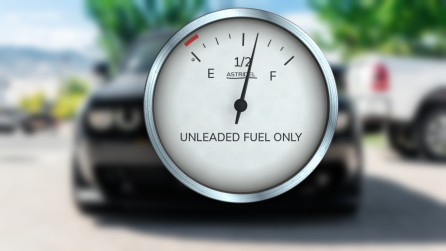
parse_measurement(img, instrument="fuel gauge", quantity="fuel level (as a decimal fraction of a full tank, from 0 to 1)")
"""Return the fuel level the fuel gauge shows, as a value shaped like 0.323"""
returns 0.625
